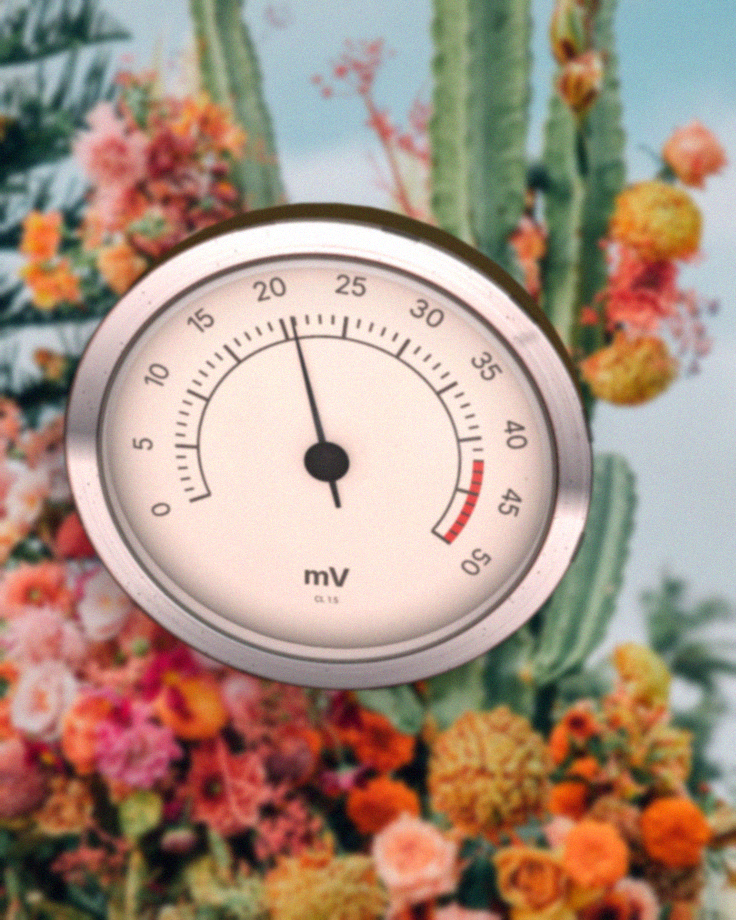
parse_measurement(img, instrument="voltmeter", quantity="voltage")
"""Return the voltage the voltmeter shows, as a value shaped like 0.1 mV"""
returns 21 mV
